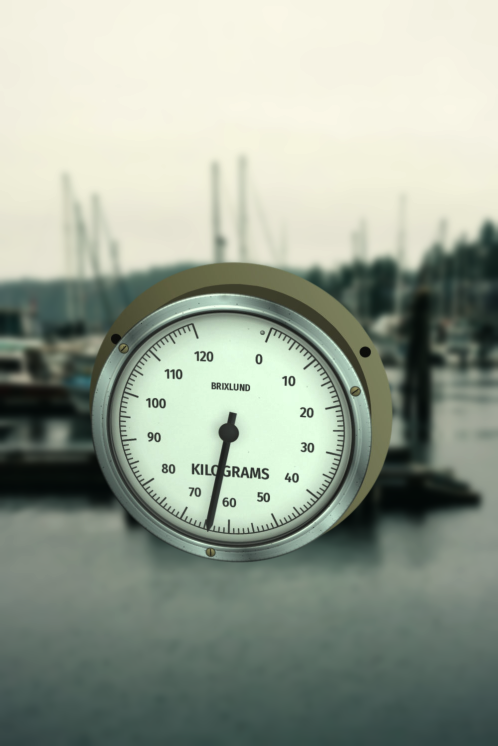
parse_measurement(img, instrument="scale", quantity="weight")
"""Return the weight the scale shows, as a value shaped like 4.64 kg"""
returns 64 kg
